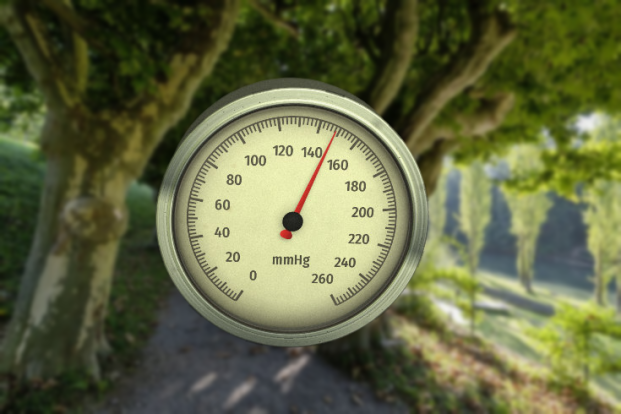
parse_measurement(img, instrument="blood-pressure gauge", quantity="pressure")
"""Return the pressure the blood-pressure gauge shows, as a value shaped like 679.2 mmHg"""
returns 148 mmHg
